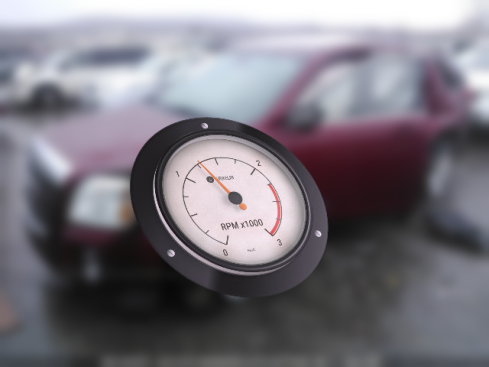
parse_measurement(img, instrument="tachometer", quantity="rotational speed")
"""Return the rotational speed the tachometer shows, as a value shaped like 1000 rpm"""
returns 1250 rpm
